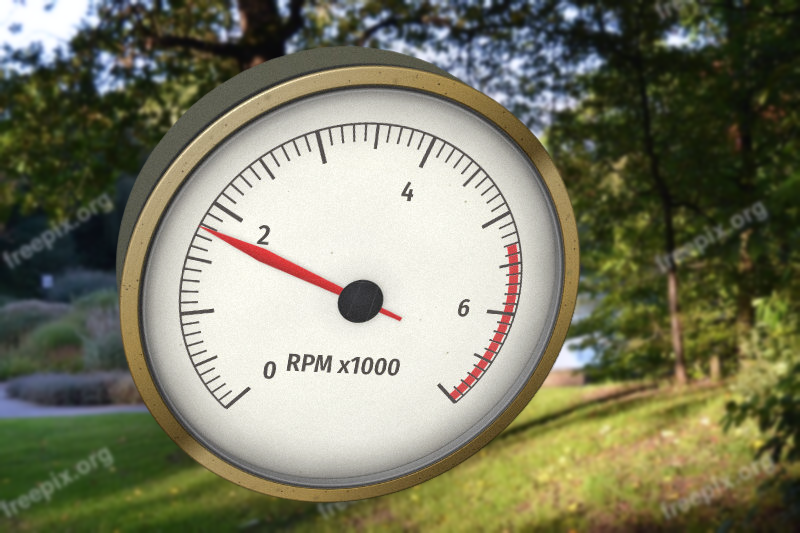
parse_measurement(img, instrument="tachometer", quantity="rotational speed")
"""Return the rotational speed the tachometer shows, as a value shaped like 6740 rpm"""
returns 1800 rpm
